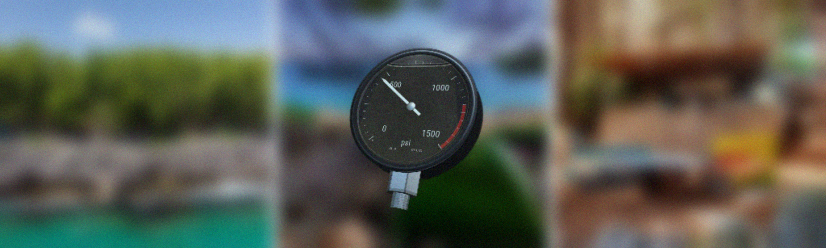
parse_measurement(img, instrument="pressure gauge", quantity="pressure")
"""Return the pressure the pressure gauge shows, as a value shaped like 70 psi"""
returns 450 psi
